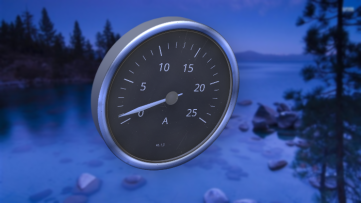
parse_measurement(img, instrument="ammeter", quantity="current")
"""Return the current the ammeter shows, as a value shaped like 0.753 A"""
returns 1 A
